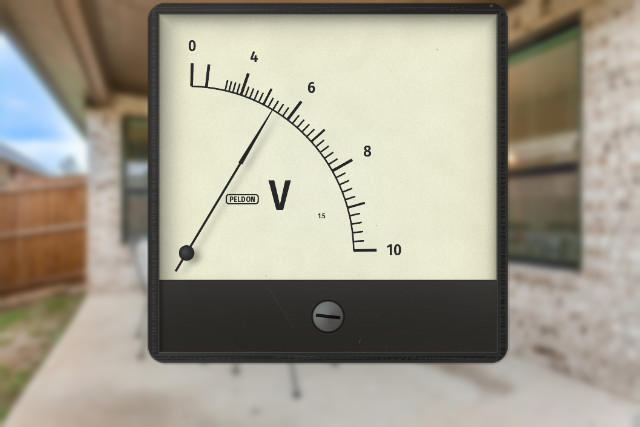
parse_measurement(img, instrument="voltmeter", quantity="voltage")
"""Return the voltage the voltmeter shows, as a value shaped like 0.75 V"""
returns 5.4 V
